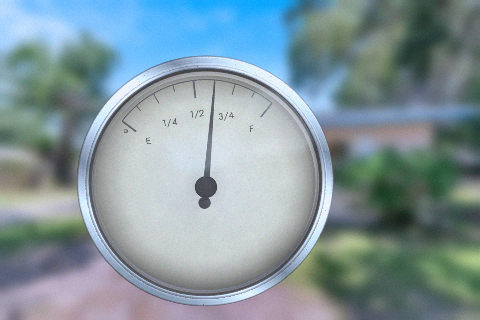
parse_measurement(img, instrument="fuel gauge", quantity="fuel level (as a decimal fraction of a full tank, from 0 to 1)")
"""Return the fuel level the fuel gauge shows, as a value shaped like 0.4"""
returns 0.625
